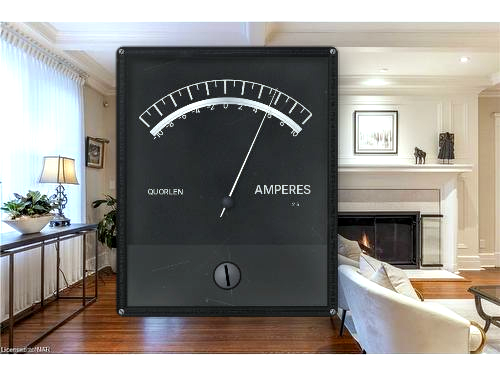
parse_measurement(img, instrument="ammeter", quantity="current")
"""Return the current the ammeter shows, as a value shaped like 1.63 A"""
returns 5.5 A
